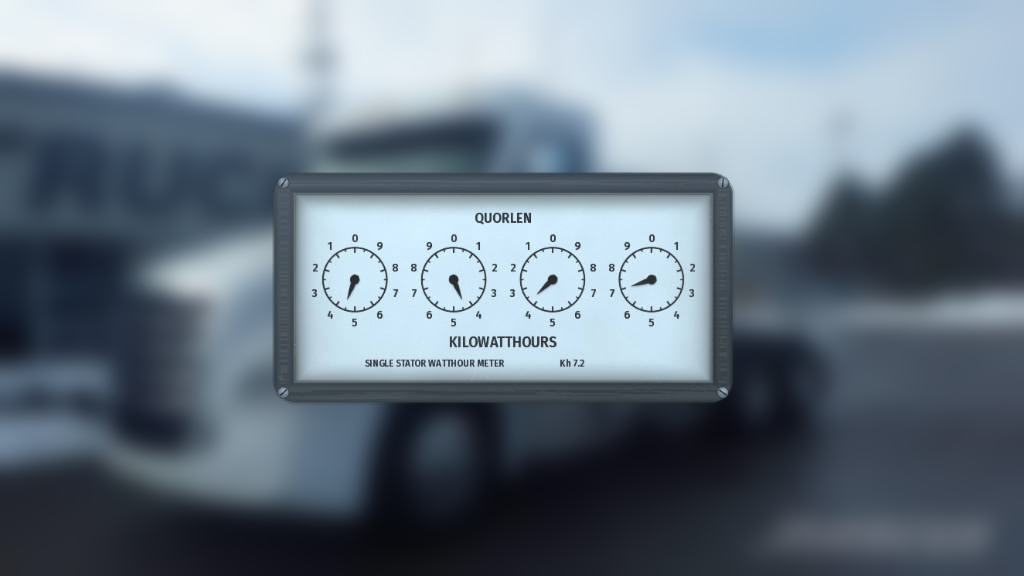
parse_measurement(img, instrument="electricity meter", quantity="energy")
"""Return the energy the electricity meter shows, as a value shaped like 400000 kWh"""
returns 4437 kWh
